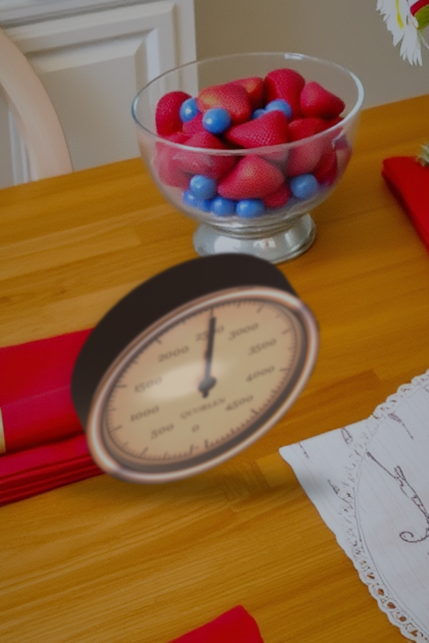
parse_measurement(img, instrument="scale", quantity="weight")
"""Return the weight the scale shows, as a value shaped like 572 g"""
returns 2500 g
